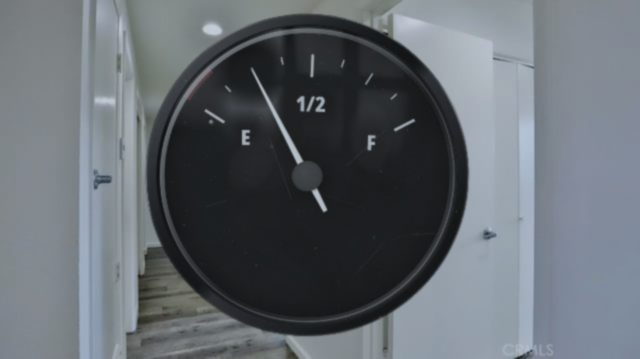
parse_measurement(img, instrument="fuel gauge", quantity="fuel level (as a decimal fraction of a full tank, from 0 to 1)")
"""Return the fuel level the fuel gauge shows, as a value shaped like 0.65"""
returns 0.25
